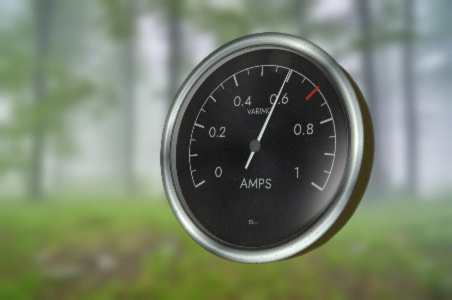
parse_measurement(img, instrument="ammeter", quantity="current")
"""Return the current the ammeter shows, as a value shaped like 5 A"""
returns 0.6 A
